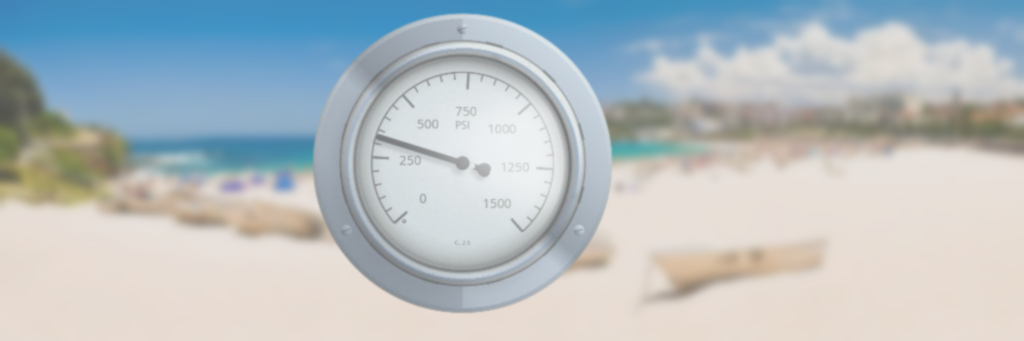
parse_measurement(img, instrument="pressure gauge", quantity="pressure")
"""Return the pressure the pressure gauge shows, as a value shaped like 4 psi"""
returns 325 psi
